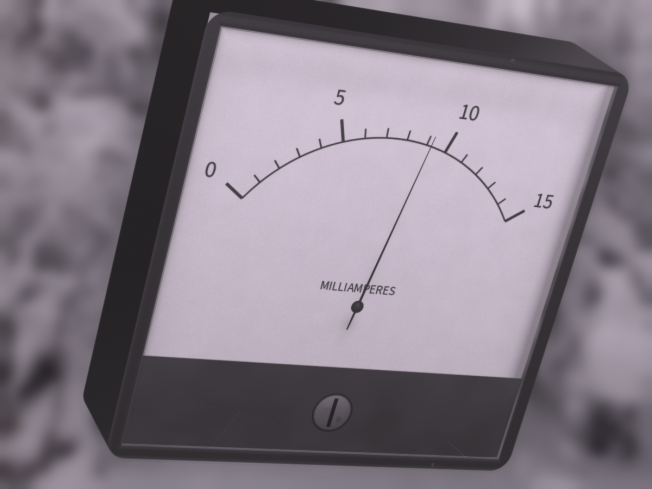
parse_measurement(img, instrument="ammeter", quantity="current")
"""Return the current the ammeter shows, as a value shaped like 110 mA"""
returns 9 mA
